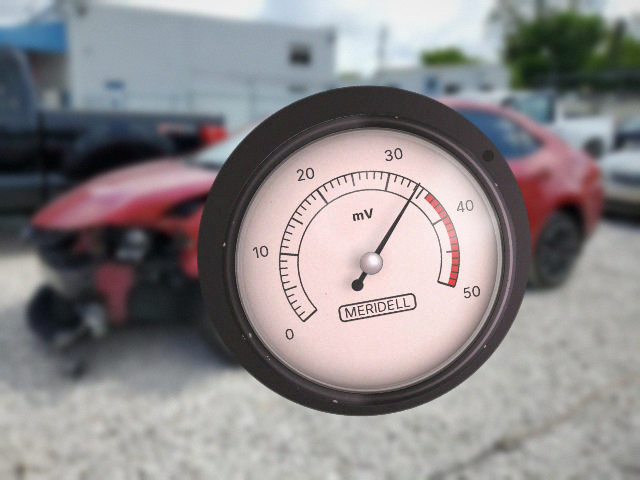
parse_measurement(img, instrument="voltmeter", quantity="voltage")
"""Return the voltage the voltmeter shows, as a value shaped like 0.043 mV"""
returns 34 mV
